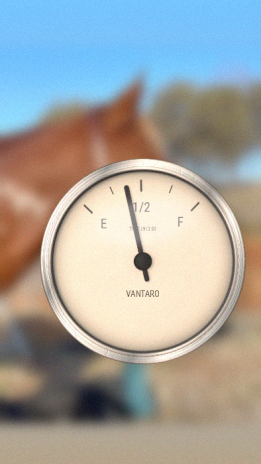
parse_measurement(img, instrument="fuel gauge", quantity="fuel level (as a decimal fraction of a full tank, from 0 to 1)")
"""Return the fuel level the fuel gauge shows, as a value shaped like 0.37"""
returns 0.375
